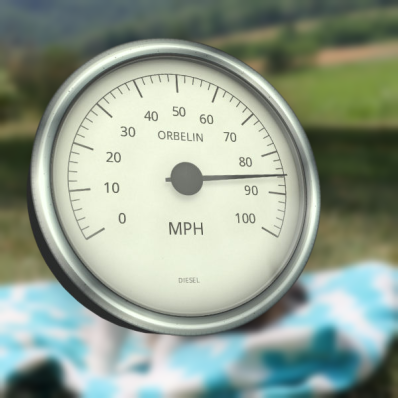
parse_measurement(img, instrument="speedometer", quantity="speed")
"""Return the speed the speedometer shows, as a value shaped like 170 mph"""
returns 86 mph
